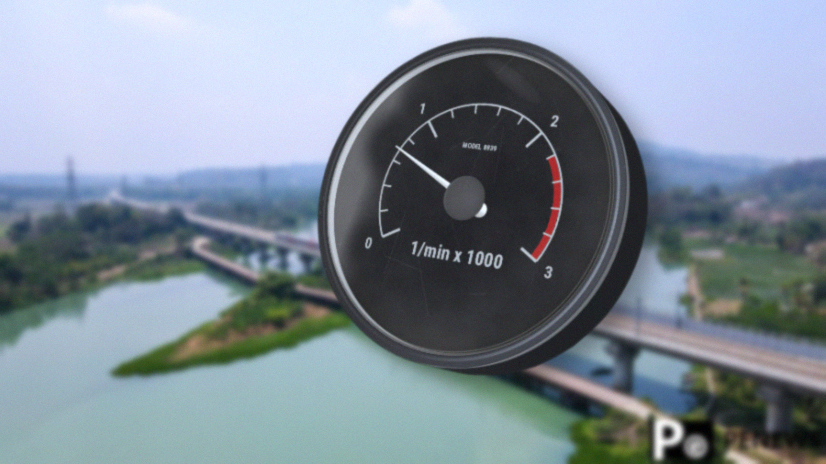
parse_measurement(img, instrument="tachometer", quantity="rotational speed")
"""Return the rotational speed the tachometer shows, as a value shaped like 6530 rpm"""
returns 700 rpm
